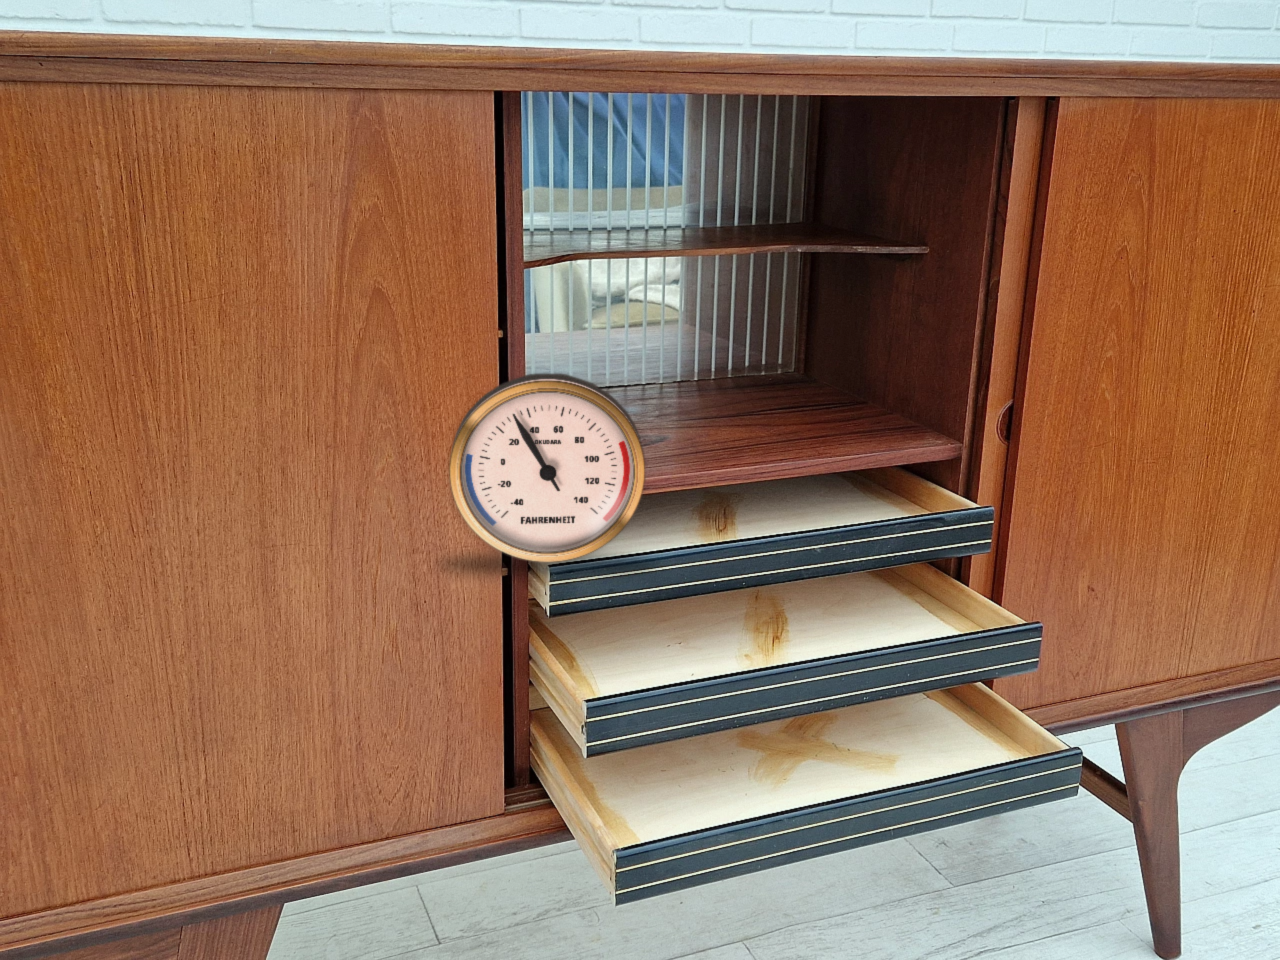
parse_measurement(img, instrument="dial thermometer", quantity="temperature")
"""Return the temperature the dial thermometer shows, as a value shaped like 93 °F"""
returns 32 °F
